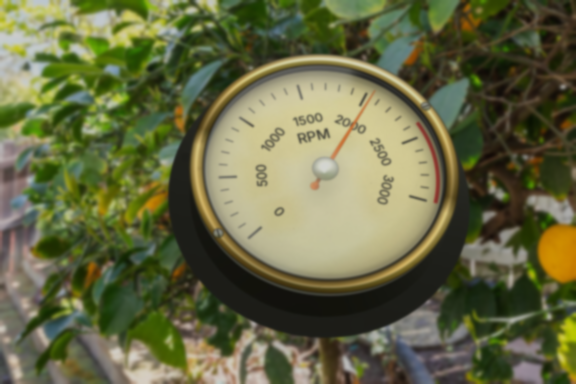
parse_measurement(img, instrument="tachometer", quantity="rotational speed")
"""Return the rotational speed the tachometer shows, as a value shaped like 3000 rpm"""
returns 2050 rpm
